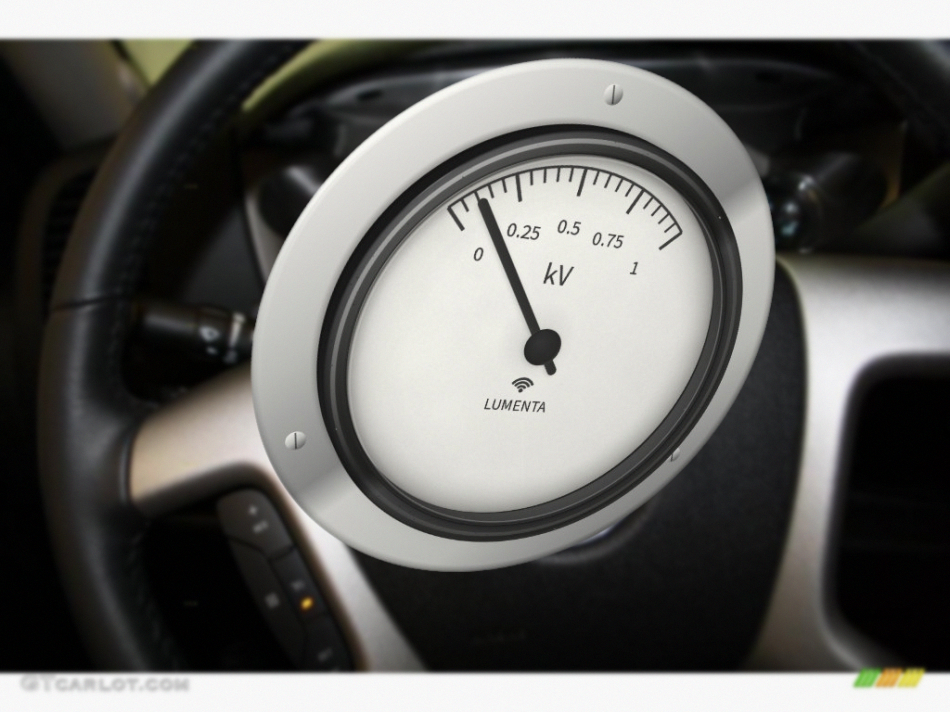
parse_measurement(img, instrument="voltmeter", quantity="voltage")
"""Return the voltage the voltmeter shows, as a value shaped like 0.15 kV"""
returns 0.1 kV
